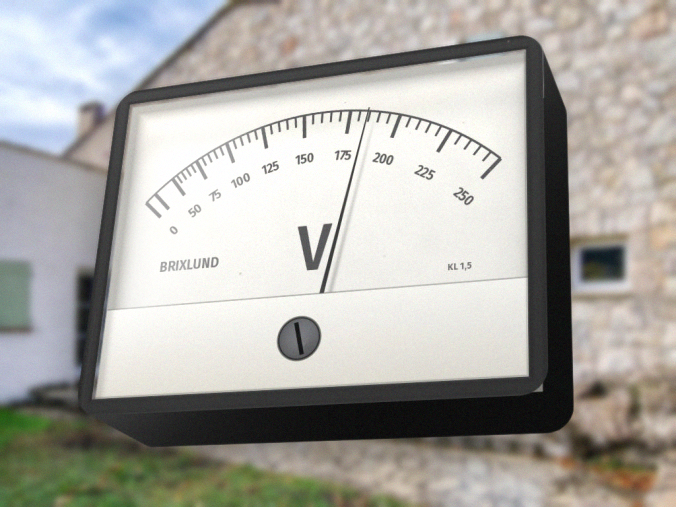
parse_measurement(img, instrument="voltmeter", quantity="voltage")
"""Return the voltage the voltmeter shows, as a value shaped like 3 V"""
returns 185 V
